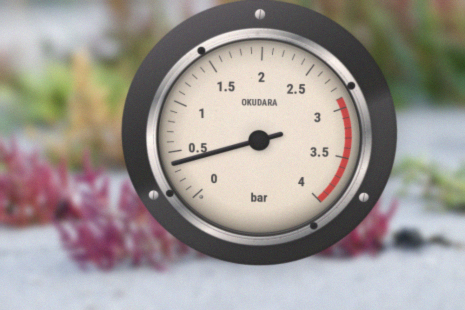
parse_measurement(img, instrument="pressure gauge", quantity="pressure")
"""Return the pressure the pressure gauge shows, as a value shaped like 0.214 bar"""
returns 0.4 bar
